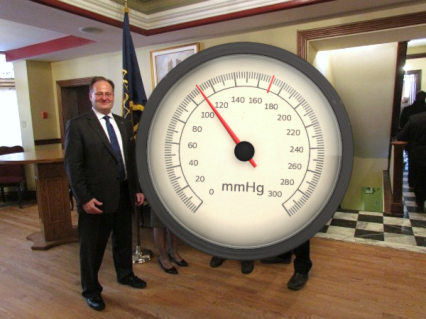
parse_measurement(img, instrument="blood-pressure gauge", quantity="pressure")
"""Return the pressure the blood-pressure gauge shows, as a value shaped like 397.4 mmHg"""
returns 110 mmHg
